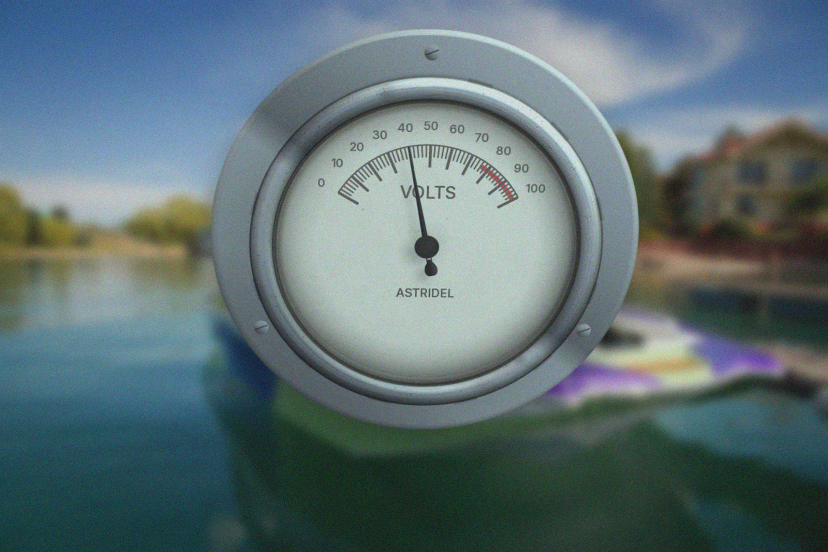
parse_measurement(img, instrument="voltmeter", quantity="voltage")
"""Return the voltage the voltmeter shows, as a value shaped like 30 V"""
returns 40 V
